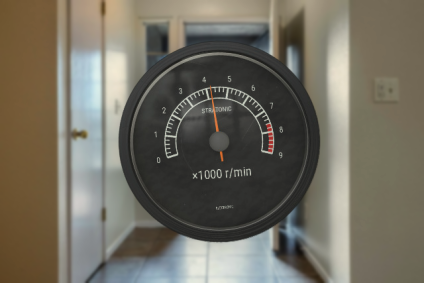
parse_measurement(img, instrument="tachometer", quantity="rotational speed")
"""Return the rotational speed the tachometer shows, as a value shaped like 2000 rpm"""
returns 4200 rpm
